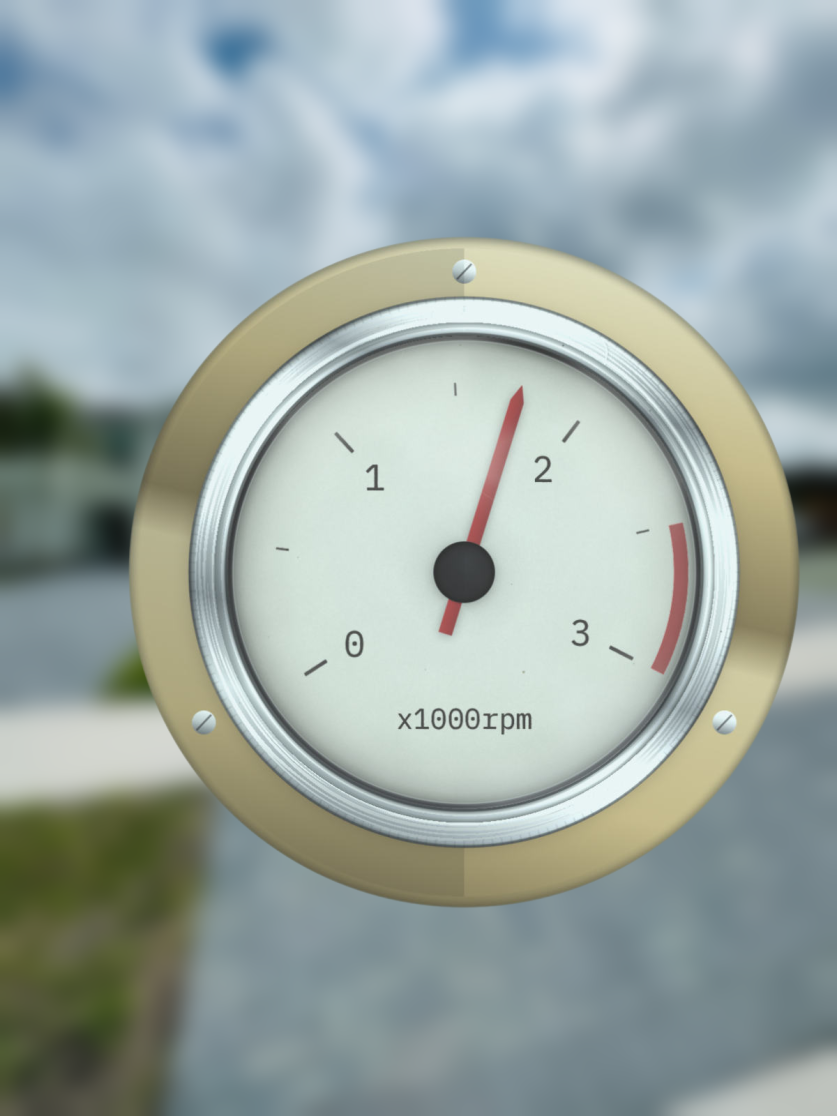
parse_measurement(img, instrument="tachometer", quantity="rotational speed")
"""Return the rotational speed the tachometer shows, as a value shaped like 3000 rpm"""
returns 1750 rpm
